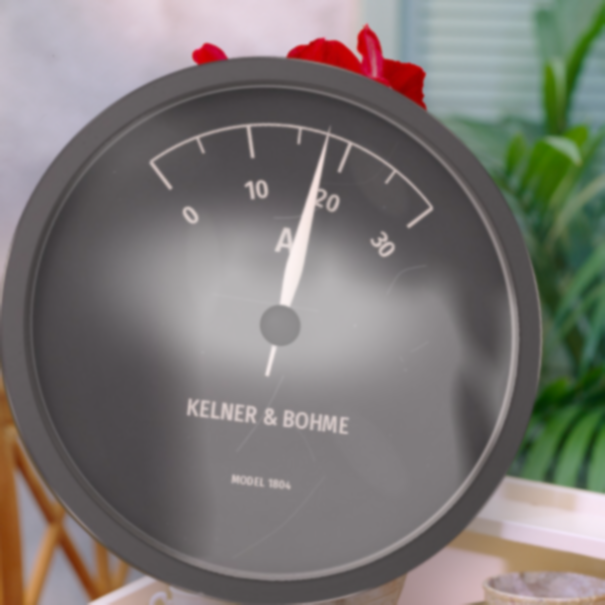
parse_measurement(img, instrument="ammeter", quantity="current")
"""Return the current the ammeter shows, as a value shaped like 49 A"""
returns 17.5 A
